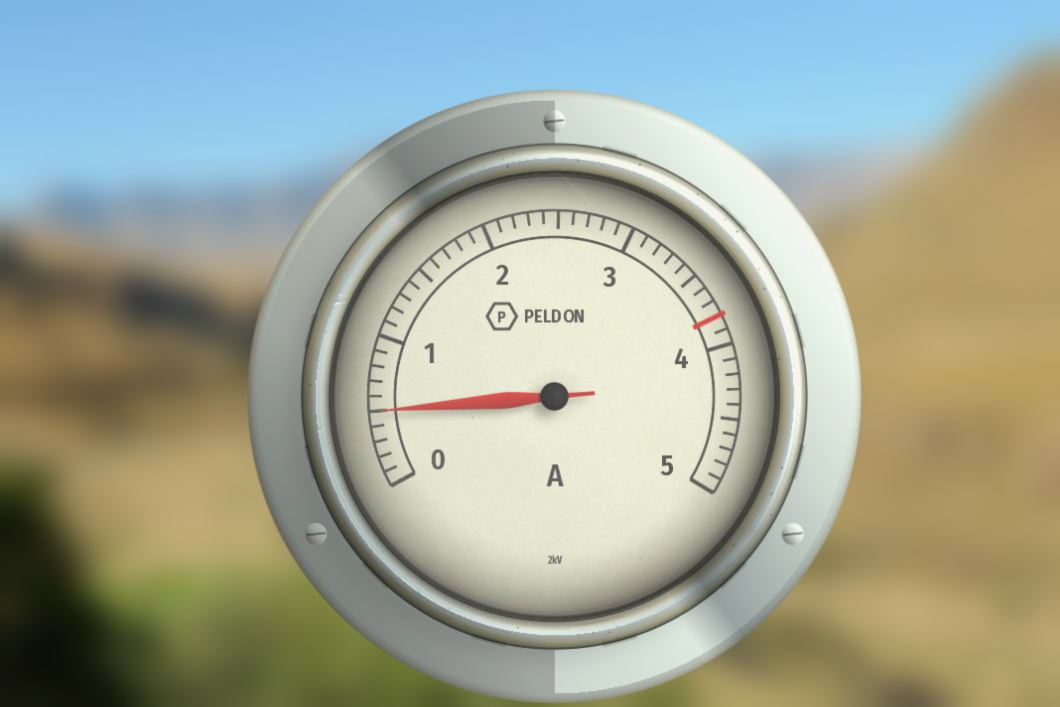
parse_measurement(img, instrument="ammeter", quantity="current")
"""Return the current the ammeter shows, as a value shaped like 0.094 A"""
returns 0.5 A
